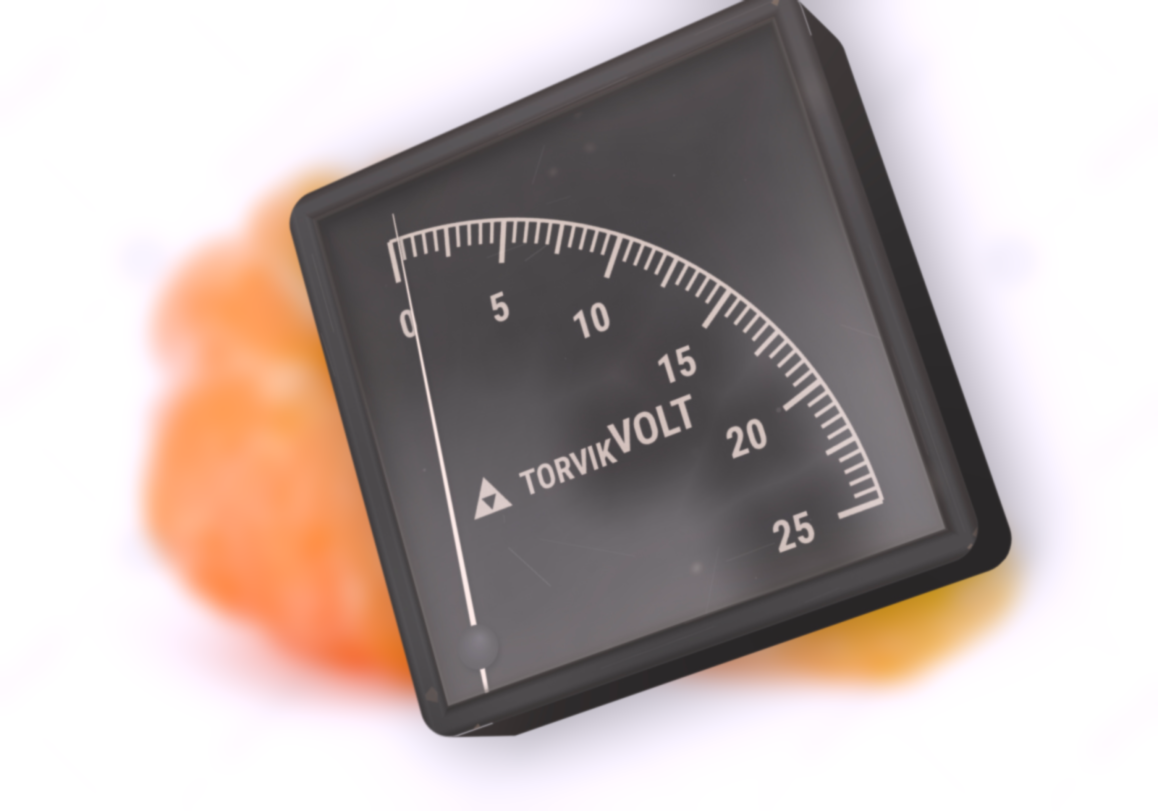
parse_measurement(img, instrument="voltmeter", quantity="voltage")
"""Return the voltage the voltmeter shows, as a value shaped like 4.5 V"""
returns 0.5 V
